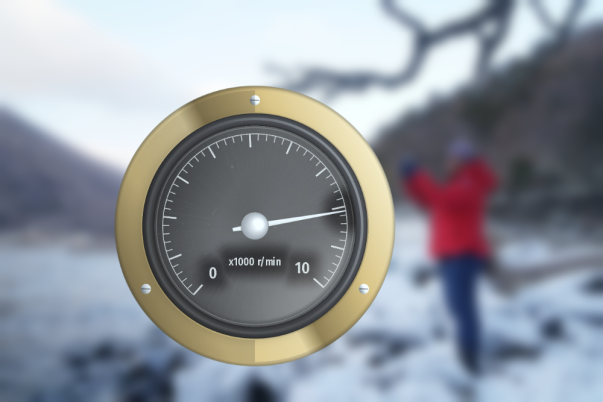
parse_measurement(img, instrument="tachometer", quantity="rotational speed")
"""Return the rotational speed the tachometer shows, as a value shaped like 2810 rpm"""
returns 8100 rpm
